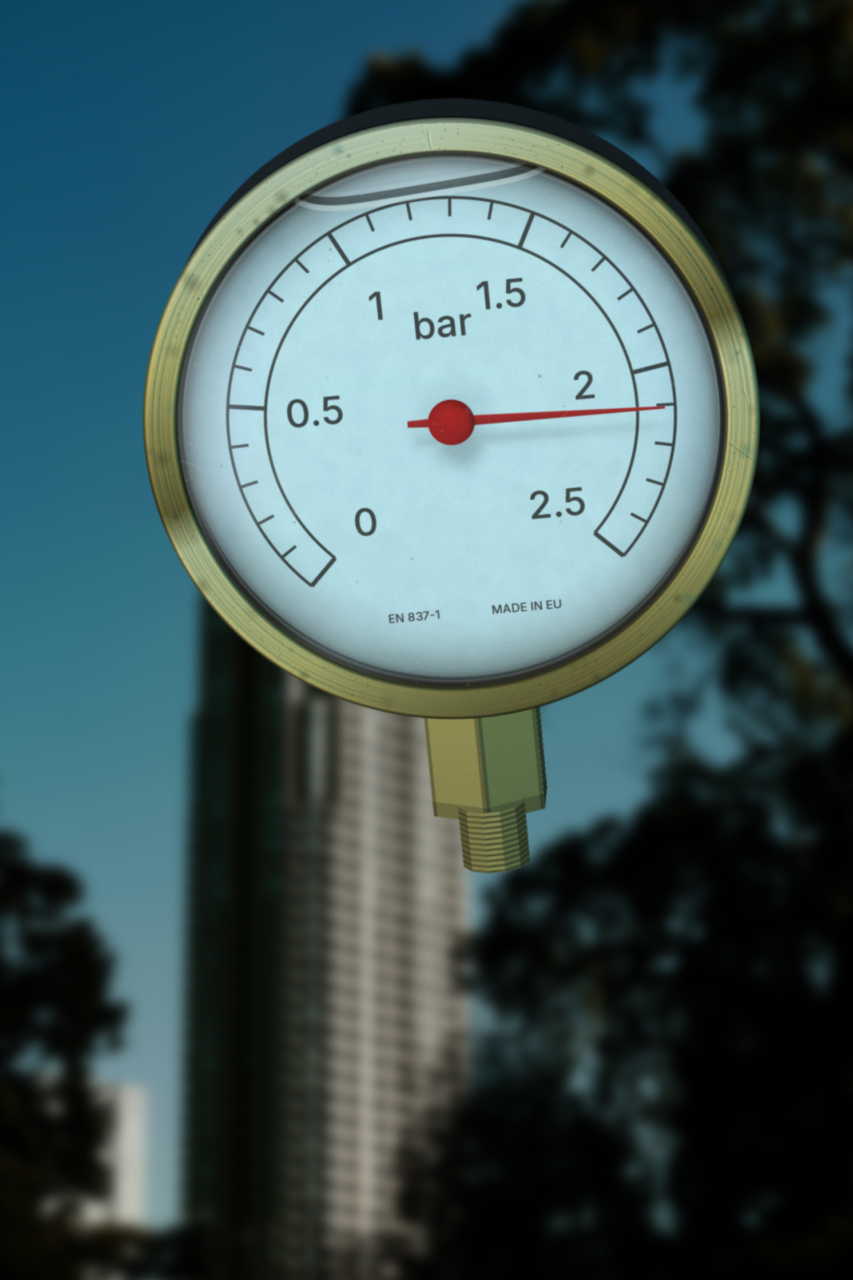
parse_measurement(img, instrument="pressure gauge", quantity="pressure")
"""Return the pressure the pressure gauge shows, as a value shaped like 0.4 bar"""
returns 2.1 bar
